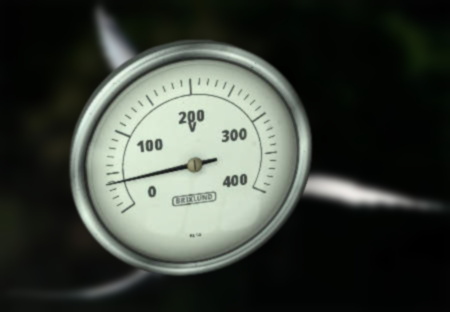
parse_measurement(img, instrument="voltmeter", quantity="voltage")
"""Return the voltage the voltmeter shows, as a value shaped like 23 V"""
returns 40 V
